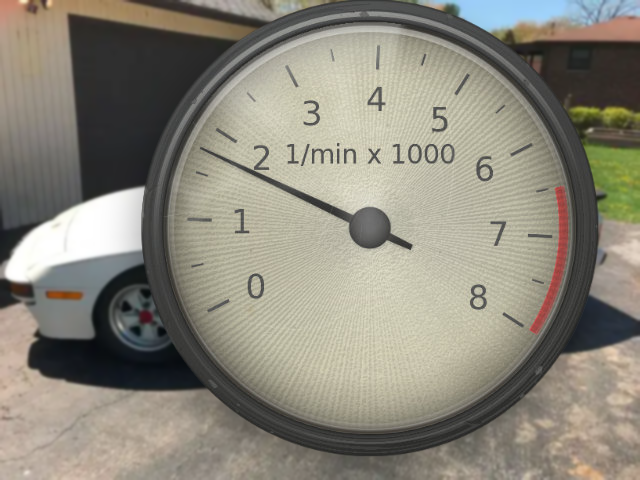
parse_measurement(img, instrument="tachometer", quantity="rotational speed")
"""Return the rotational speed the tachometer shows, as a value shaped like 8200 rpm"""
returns 1750 rpm
